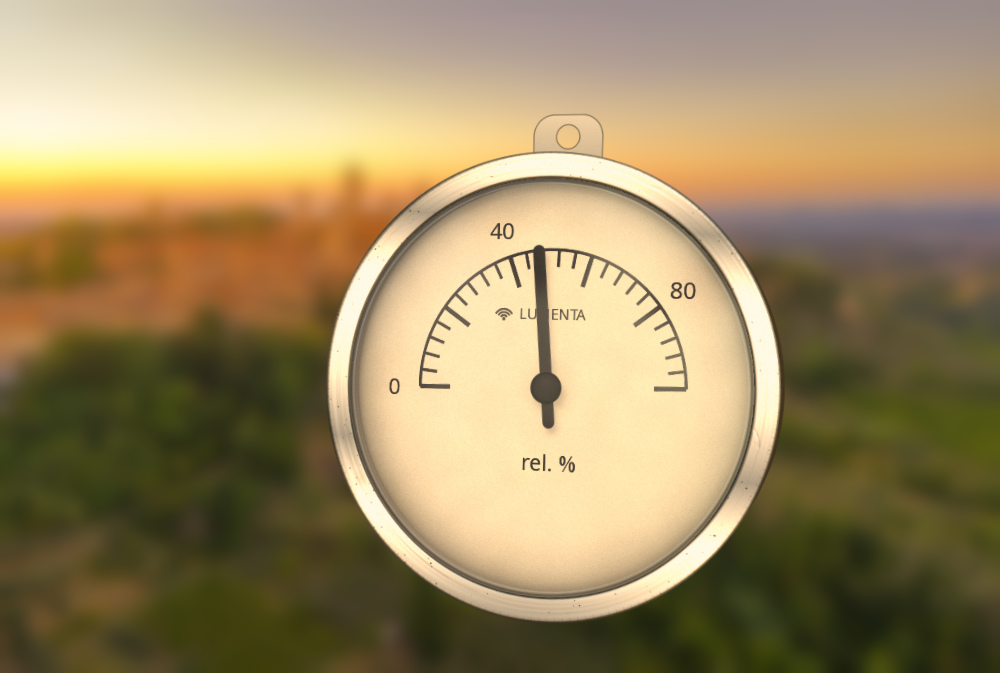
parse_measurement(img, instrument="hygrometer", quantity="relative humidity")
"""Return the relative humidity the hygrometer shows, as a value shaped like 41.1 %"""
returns 48 %
